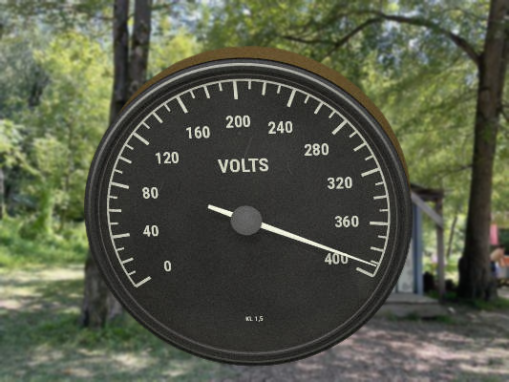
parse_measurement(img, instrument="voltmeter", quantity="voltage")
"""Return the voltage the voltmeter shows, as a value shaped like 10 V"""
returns 390 V
